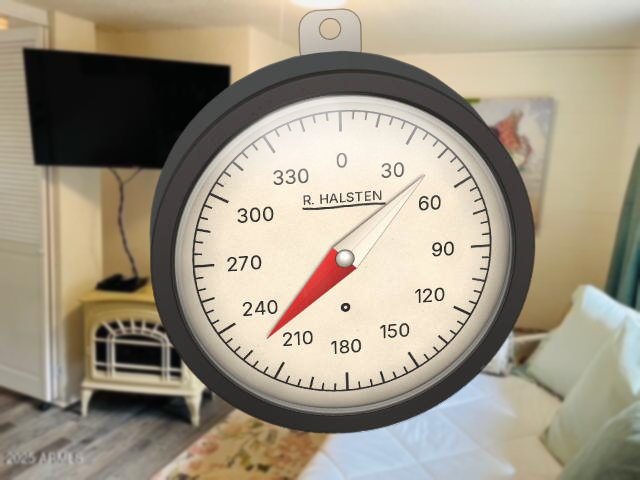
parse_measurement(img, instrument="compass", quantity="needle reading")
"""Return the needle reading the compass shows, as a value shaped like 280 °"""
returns 225 °
